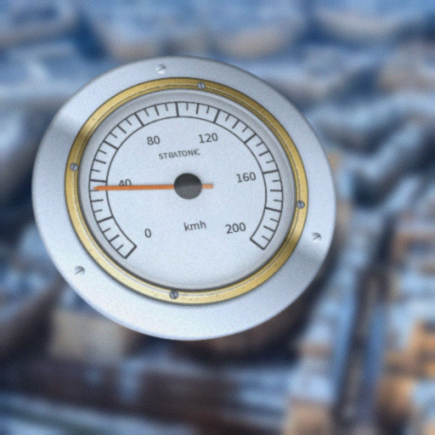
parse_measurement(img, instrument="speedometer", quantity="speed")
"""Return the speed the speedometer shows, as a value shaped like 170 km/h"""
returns 35 km/h
